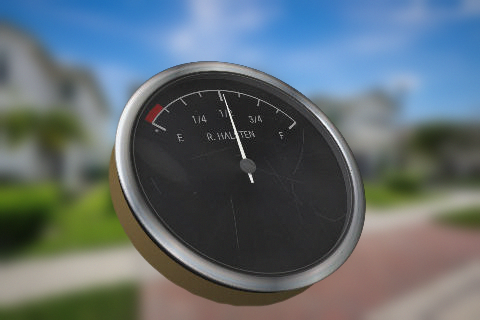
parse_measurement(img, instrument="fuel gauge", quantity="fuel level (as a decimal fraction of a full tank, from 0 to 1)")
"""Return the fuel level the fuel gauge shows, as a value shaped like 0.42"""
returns 0.5
